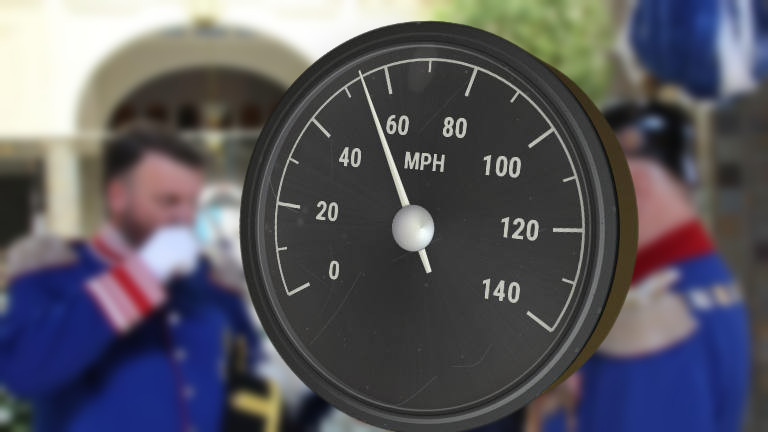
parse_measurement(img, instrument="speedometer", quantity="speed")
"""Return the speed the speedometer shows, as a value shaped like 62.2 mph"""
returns 55 mph
